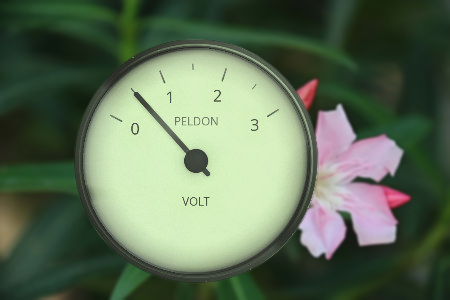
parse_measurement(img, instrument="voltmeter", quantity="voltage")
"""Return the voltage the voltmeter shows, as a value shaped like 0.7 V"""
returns 0.5 V
